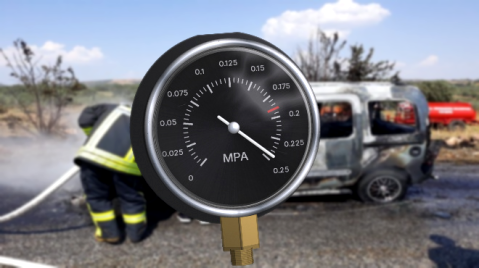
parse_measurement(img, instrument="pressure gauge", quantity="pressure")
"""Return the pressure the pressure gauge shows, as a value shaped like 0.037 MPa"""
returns 0.245 MPa
